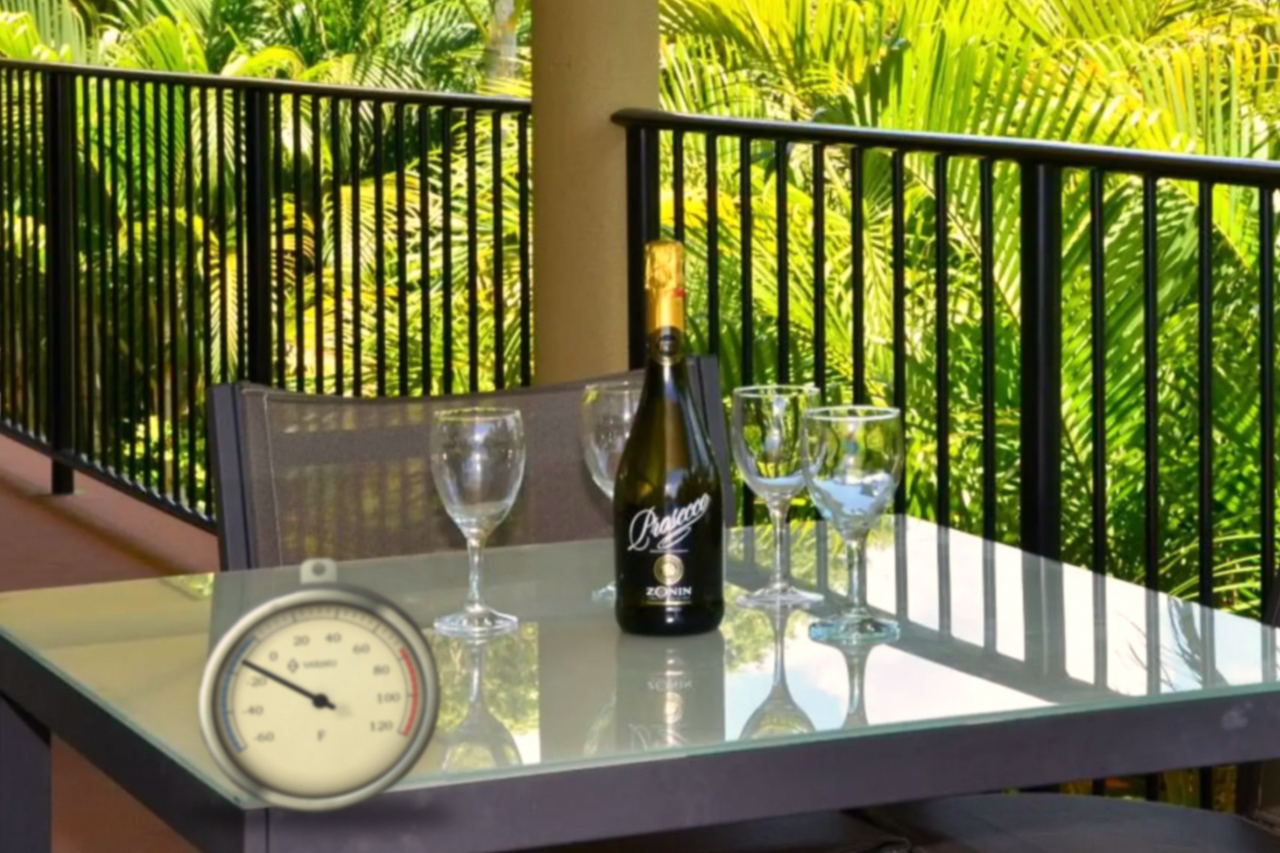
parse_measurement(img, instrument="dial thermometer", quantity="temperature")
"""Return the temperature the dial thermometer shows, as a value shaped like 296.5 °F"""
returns -12 °F
